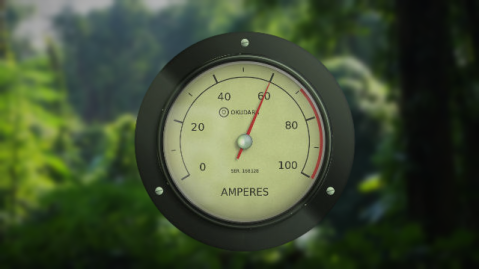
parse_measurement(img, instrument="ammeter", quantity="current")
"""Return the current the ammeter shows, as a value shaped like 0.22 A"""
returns 60 A
